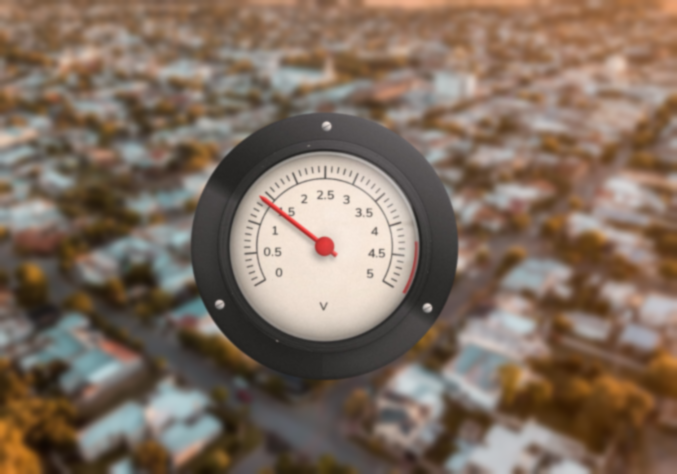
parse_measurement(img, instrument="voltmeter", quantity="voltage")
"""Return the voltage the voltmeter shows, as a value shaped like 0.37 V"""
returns 1.4 V
